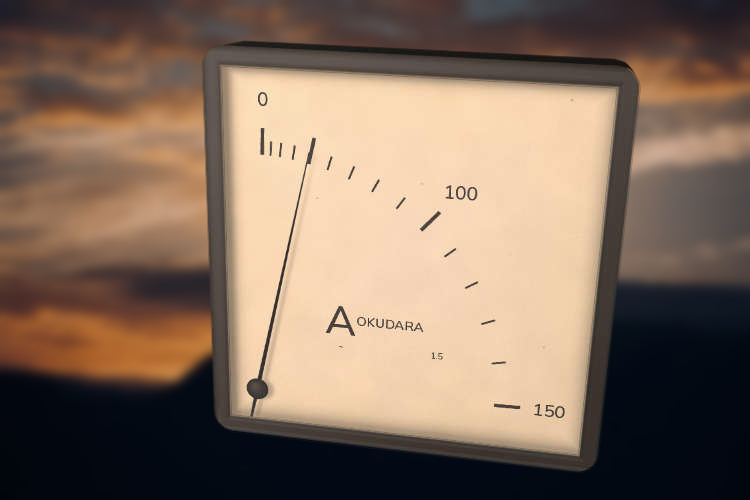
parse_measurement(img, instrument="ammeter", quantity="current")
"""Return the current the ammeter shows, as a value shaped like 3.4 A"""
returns 50 A
